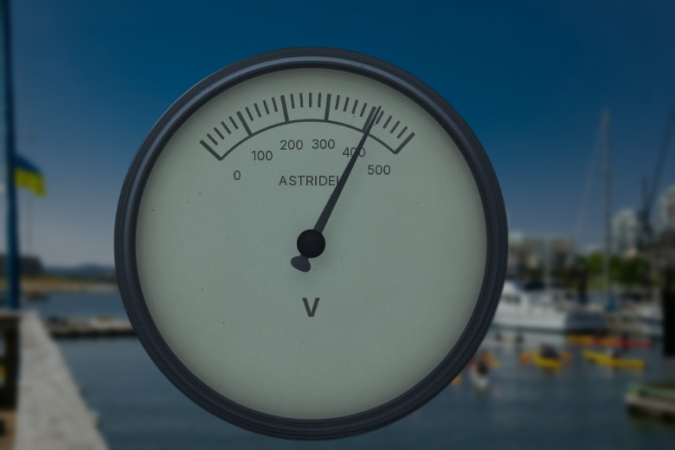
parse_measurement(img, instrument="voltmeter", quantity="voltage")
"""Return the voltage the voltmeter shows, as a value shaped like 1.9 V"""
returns 410 V
